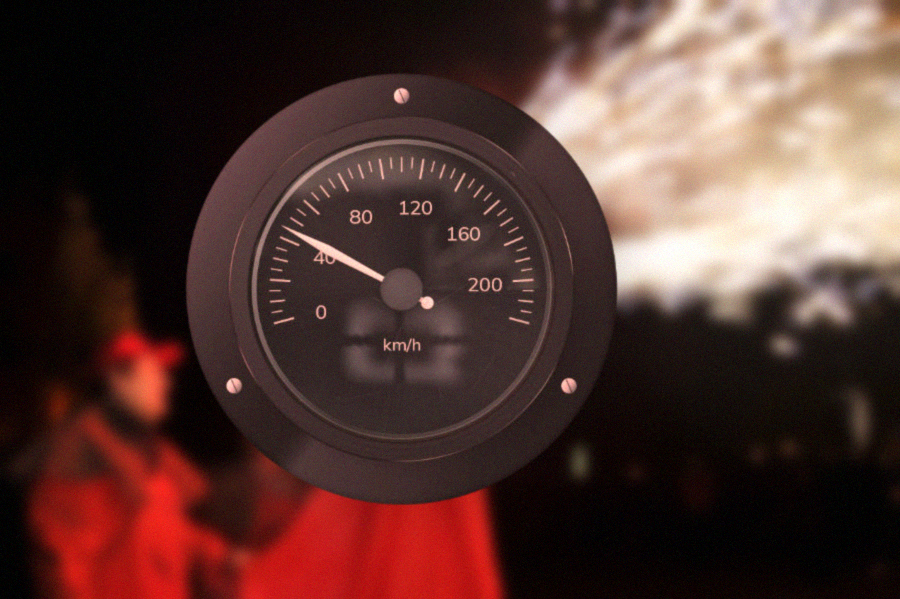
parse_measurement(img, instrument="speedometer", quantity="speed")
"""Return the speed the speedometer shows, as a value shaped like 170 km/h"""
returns 45 km/h
